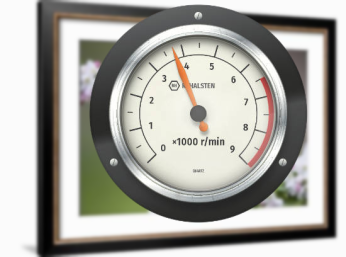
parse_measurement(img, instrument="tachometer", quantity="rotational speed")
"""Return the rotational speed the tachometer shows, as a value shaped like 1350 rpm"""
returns 3750 rpm
